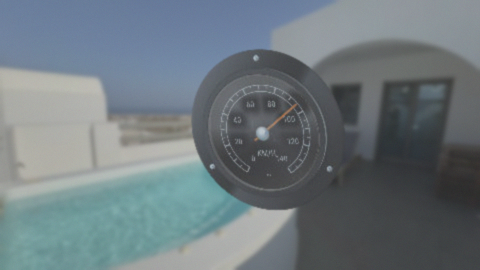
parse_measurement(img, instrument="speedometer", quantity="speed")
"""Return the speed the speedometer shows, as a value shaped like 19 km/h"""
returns 95 km/h
